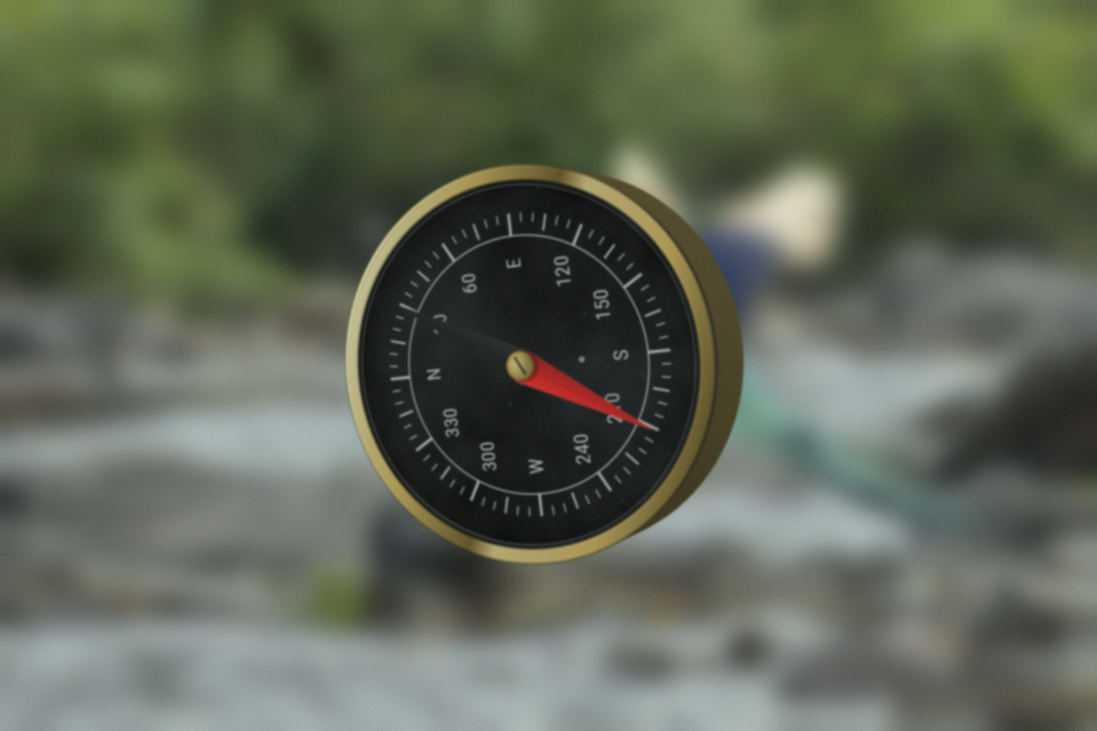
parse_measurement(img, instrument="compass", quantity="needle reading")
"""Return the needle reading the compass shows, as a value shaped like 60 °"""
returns 210 °
